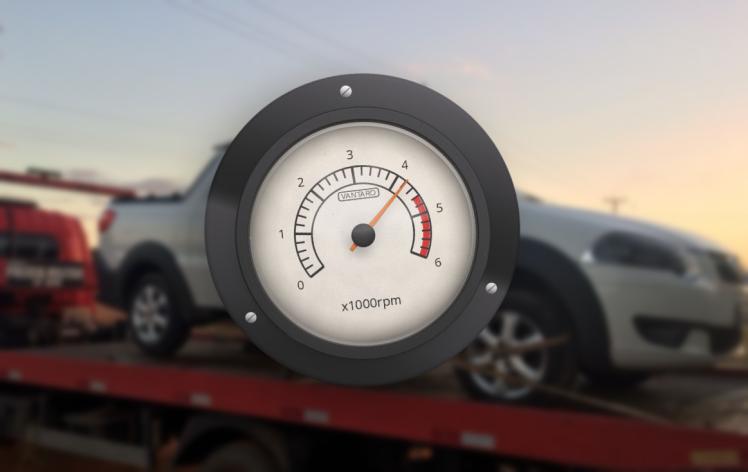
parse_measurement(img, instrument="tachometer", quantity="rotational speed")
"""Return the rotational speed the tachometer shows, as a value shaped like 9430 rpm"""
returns 4200 rpm
